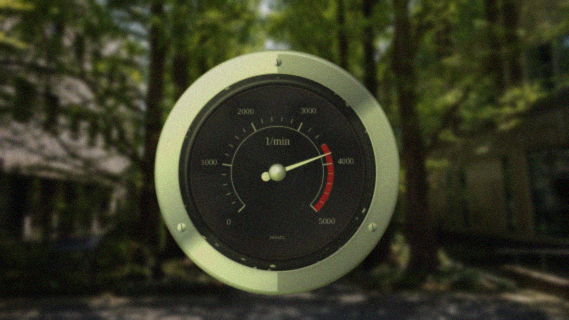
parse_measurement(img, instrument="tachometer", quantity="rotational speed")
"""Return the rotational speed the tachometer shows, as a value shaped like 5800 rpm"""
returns 3800 rpm
